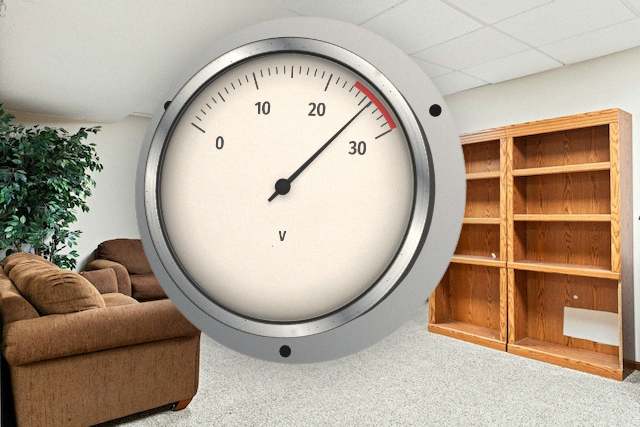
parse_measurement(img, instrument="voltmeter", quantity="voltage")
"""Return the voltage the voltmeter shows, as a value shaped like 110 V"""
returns 26 V
